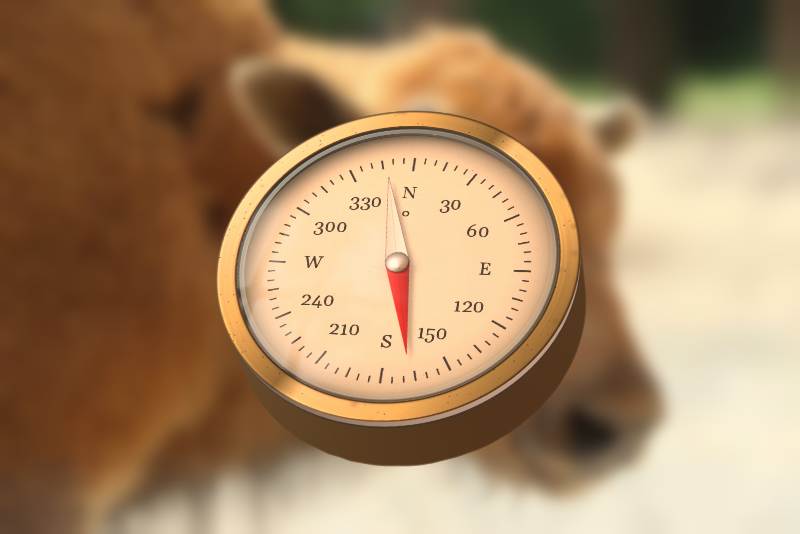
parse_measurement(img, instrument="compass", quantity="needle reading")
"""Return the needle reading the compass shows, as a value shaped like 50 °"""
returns 167.5 °
